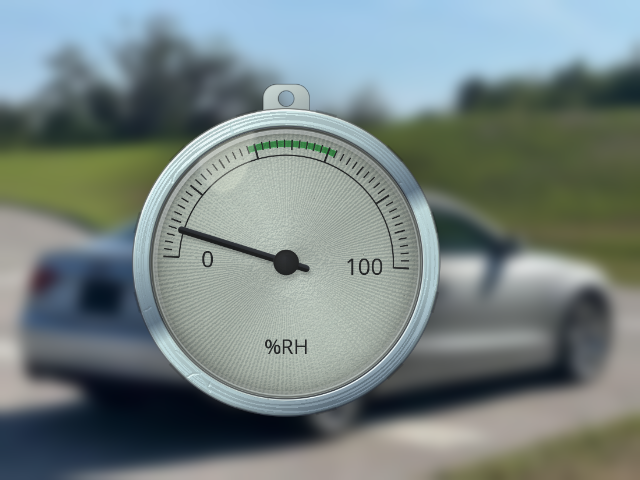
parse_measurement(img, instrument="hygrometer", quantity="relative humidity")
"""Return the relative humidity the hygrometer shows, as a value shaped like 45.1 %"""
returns 8 %
